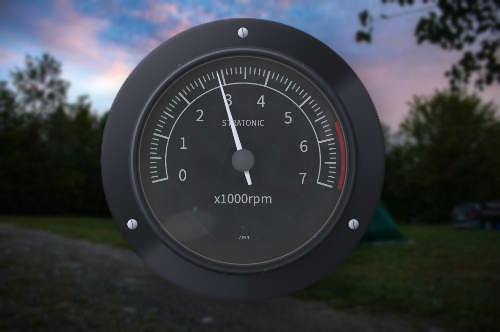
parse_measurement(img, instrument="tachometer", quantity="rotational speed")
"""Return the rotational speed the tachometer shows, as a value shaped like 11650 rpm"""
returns 2900 rpm
